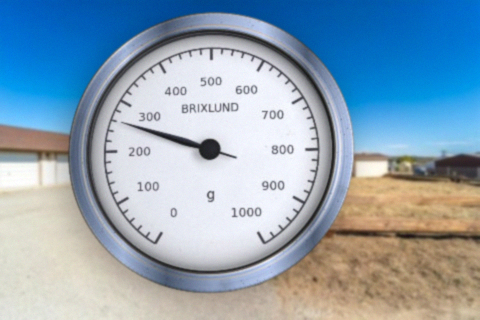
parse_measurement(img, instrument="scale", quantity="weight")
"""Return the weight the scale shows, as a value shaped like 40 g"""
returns 260 g
